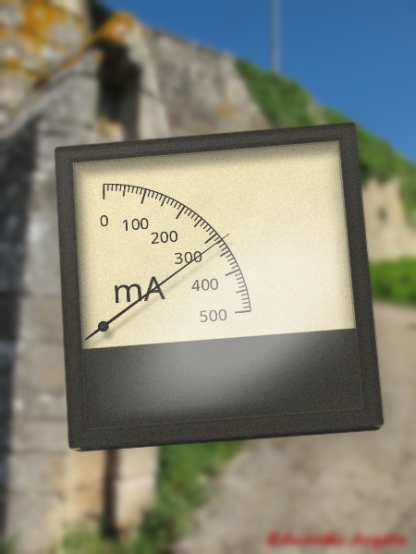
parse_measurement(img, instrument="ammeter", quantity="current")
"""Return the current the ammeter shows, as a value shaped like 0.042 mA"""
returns 320 mA
